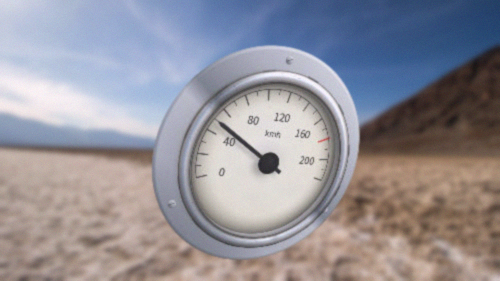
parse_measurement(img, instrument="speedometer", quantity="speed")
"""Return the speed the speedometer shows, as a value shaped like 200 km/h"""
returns 50 km/h
